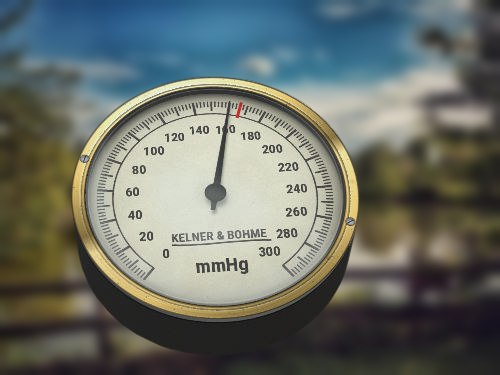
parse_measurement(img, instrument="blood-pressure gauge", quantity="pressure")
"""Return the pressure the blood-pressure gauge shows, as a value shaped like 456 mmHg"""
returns 160 mmHg
